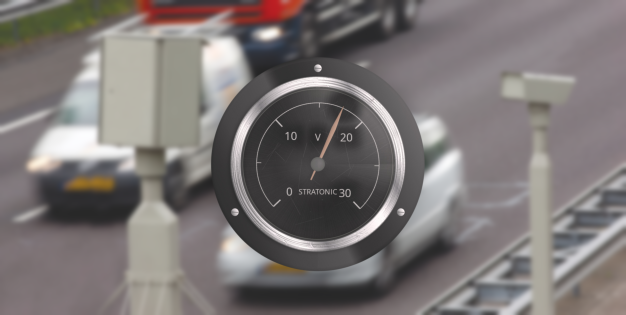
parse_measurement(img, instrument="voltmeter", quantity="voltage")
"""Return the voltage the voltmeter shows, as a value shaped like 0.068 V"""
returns 17.5 V
